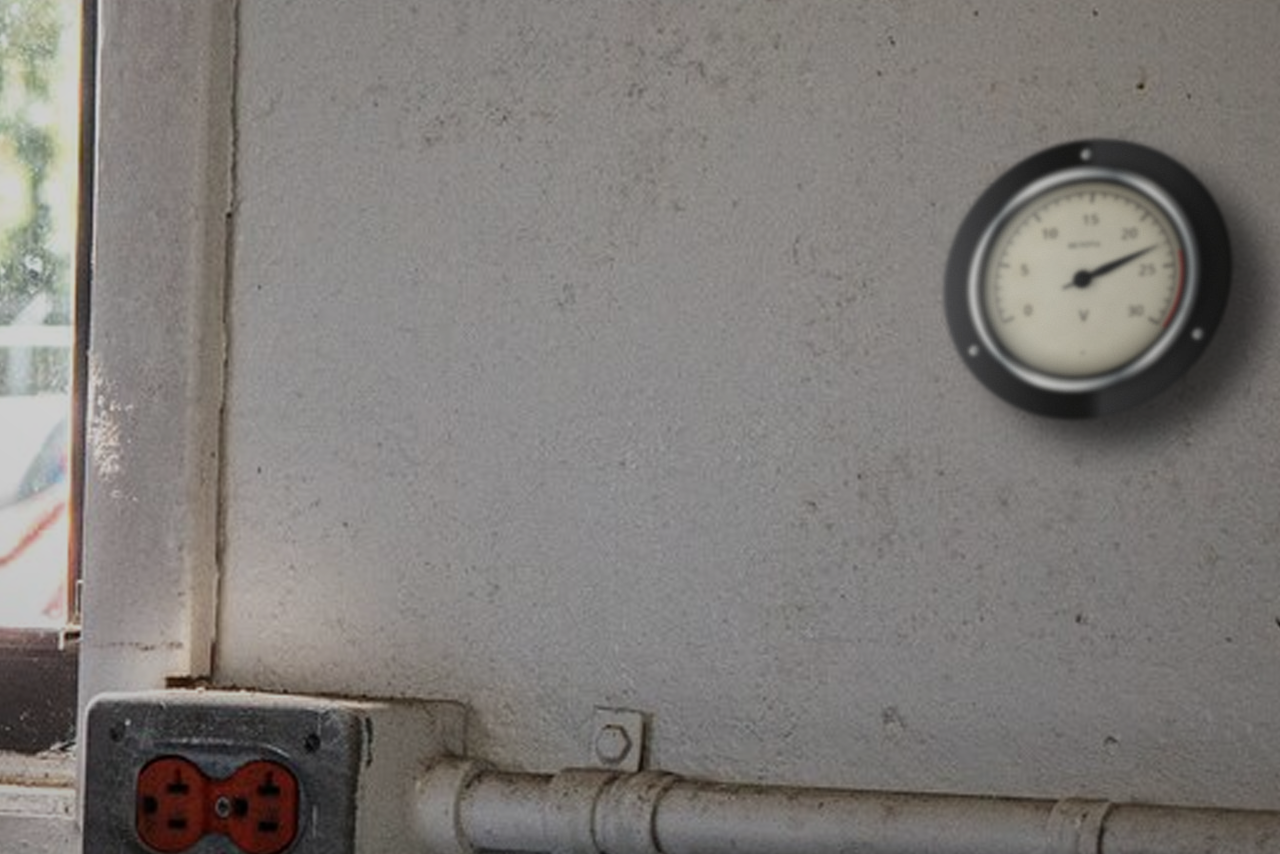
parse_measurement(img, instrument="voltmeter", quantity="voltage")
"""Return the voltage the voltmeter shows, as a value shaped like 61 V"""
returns 23 V
